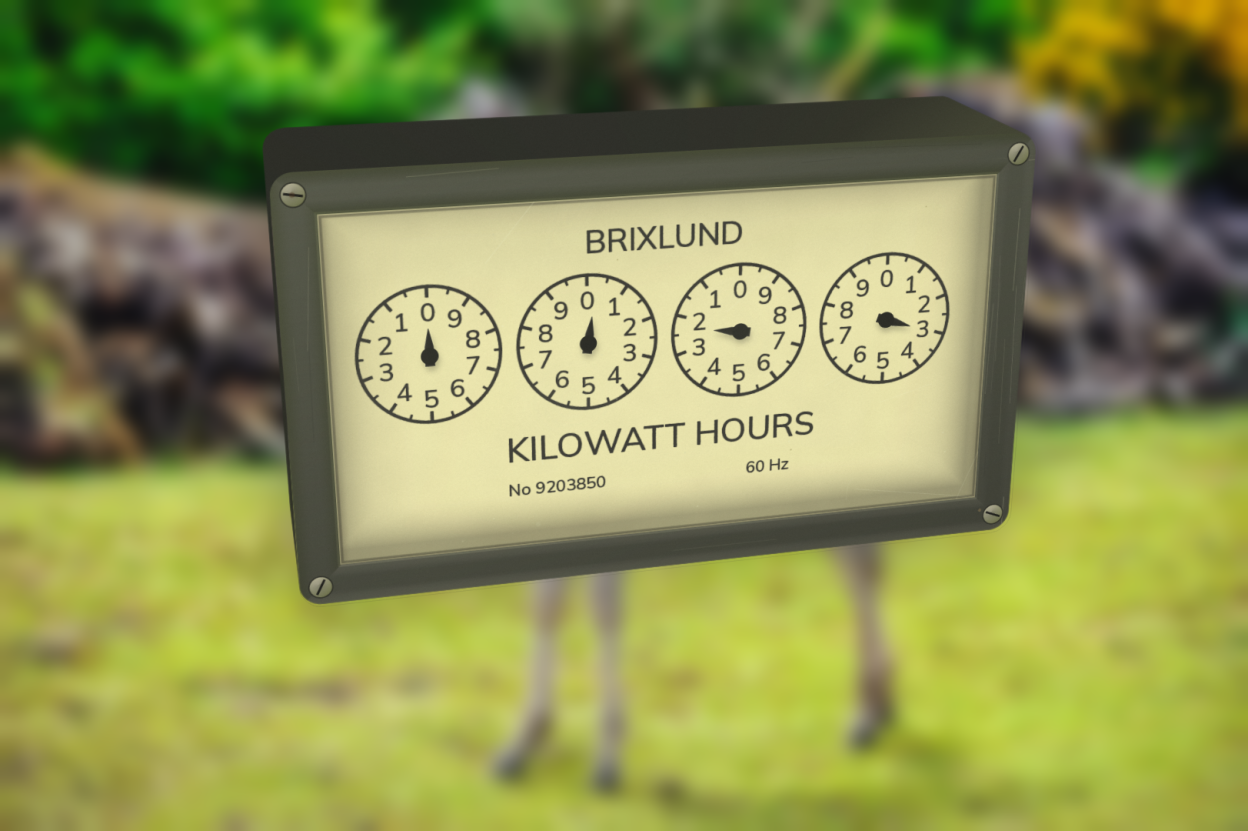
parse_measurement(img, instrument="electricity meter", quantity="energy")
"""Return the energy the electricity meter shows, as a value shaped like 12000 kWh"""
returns 23 kWh
